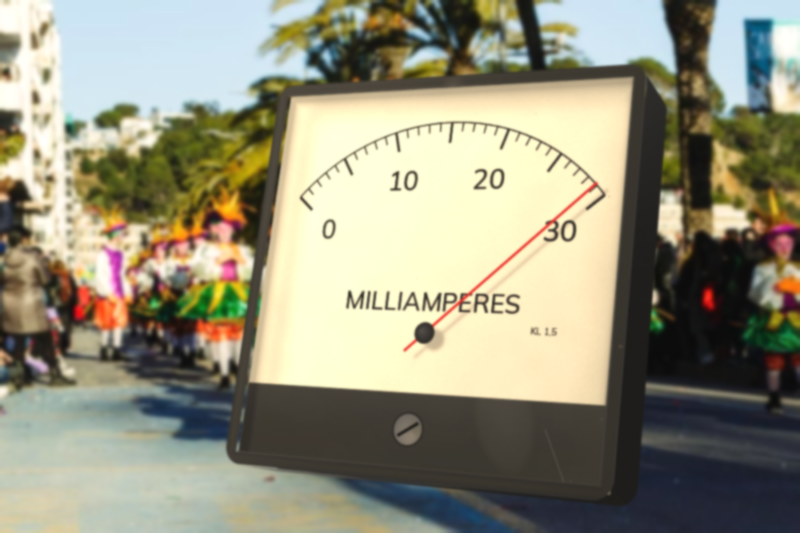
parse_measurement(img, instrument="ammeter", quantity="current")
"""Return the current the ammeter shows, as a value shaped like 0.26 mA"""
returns 29 mA
